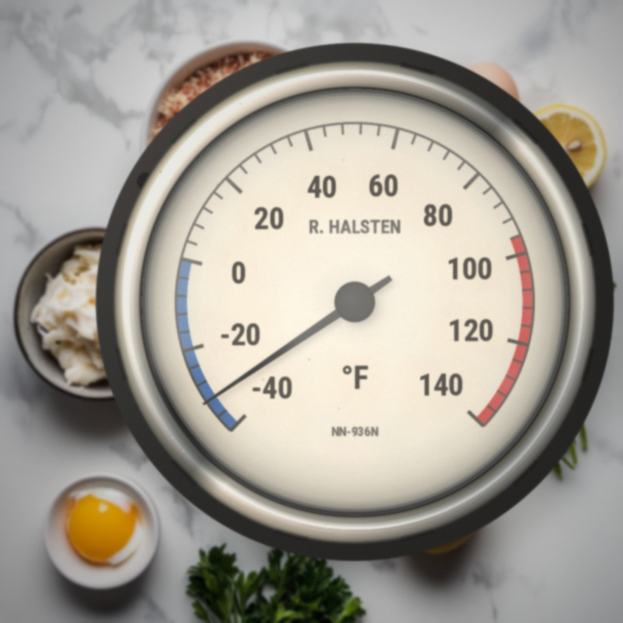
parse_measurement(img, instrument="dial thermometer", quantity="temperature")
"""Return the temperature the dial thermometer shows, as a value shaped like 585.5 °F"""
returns -32 °F
